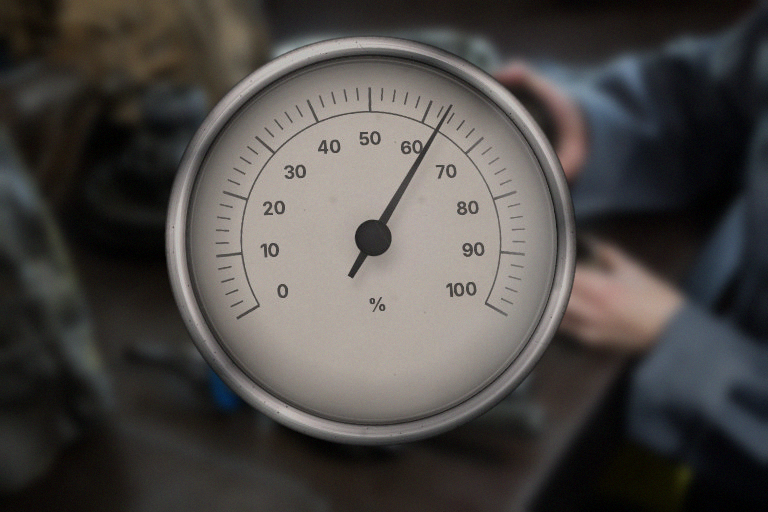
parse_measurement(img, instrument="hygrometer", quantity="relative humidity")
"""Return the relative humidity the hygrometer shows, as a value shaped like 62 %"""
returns 63 %
